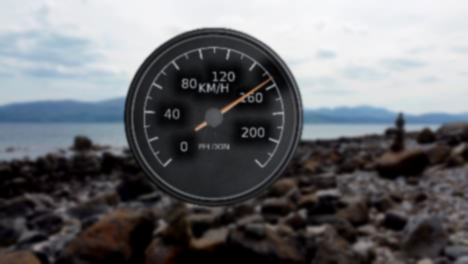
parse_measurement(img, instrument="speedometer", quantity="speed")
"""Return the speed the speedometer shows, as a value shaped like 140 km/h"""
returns 155 km/h
